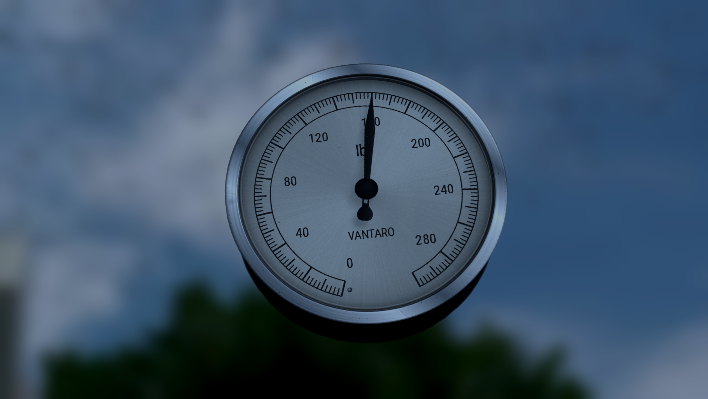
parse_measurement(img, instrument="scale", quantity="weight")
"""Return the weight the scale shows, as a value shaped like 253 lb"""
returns 160 lb
